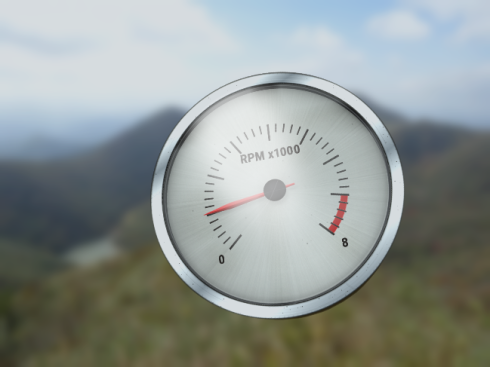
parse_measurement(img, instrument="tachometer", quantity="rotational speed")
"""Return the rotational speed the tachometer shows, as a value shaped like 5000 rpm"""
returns 1000 rpm
